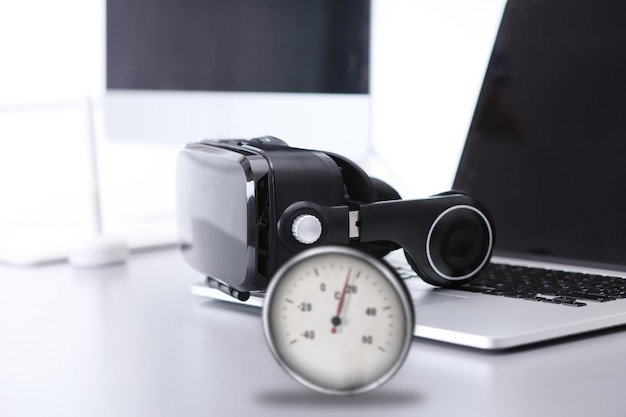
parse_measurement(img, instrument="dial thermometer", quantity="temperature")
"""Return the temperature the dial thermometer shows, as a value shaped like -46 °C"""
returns 16 °C
